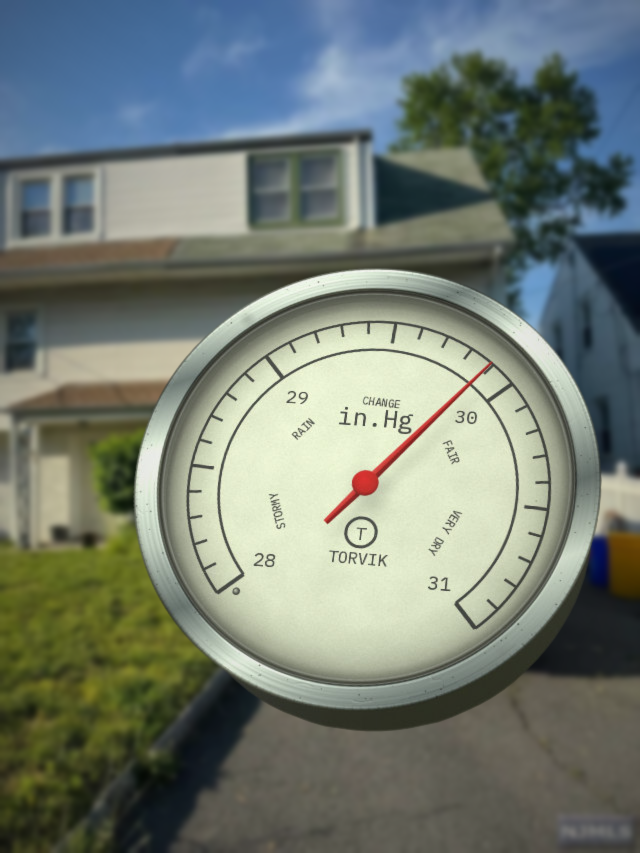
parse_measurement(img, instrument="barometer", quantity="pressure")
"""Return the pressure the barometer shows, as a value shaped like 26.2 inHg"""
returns 29.9 inHg
